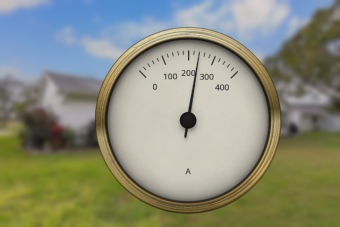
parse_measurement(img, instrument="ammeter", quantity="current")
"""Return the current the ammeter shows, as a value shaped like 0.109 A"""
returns 240 A
